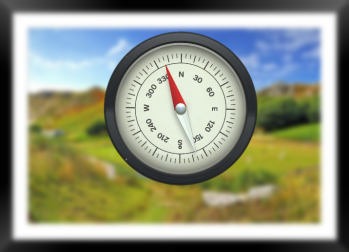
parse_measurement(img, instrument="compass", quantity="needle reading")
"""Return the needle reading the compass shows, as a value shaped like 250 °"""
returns 340 °
